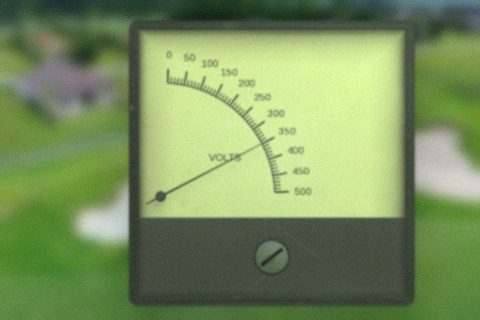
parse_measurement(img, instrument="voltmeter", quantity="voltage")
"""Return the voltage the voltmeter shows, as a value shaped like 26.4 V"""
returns 350 V
